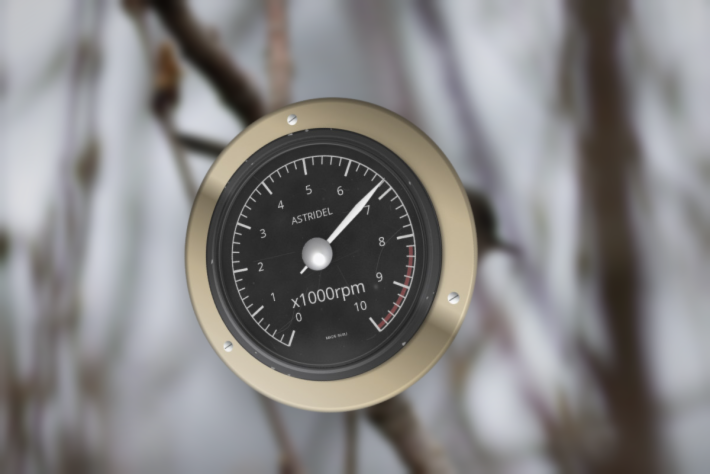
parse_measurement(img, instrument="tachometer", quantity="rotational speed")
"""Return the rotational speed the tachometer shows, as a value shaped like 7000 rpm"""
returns 6800 rpm
